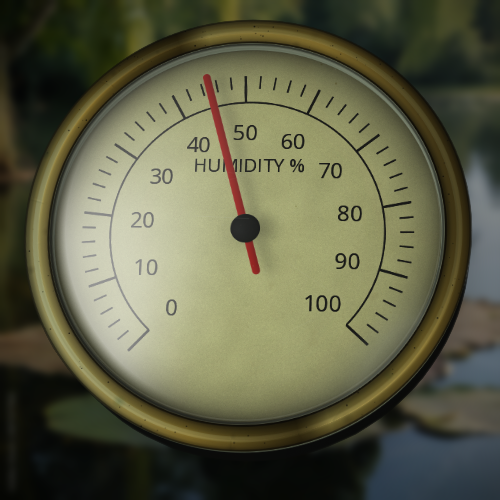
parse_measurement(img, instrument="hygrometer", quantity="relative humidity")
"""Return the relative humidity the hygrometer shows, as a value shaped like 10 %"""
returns 45 %
